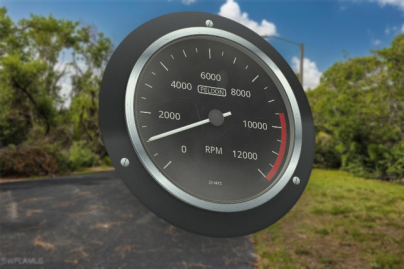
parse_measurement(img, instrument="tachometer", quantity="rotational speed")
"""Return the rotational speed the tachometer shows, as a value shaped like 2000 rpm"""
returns 1000 rpm
